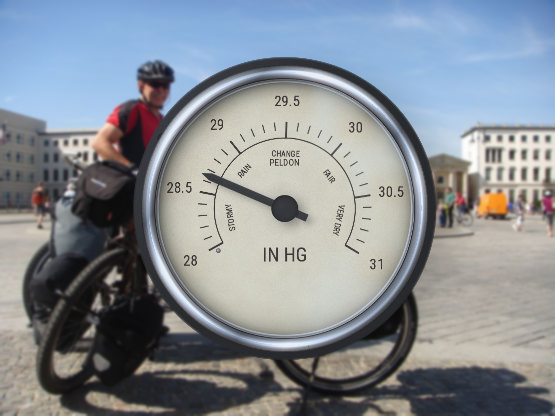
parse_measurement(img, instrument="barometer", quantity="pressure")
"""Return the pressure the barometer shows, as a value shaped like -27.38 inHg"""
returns 28.65 inHg
